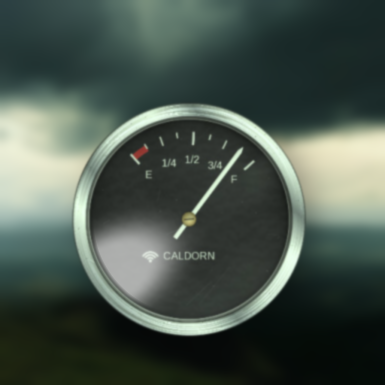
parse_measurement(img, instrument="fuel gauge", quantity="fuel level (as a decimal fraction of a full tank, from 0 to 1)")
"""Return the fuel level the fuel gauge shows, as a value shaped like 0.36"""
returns 0.875
